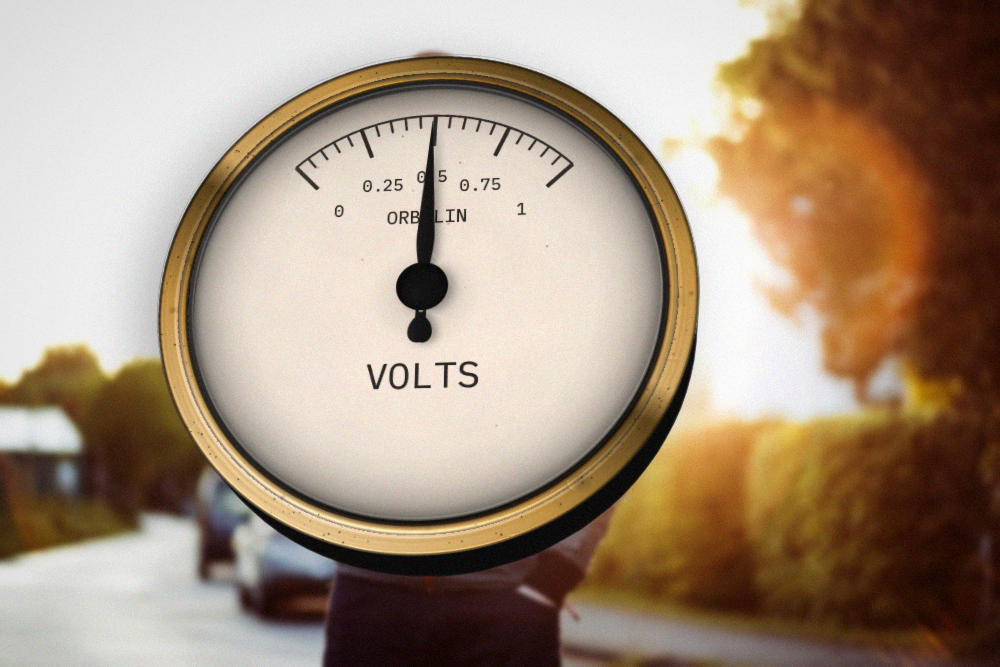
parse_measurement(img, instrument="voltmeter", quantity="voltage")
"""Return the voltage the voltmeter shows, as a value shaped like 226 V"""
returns 0.5 V
